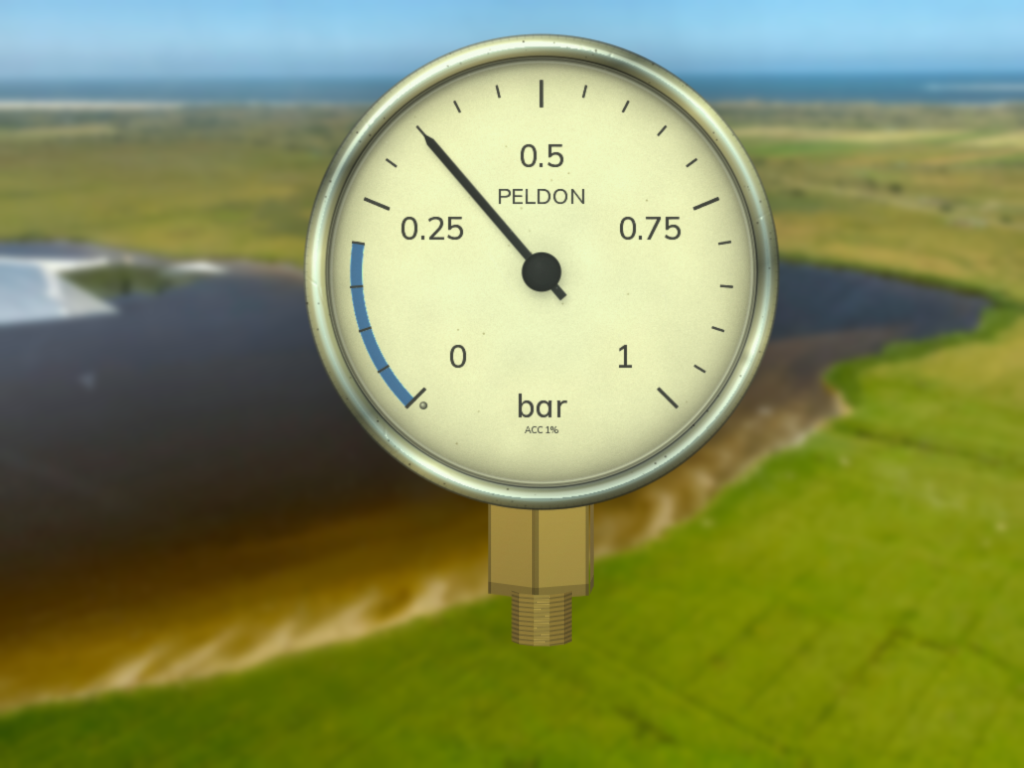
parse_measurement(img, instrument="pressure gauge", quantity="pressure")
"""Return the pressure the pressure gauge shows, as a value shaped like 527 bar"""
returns 0.35 bar
